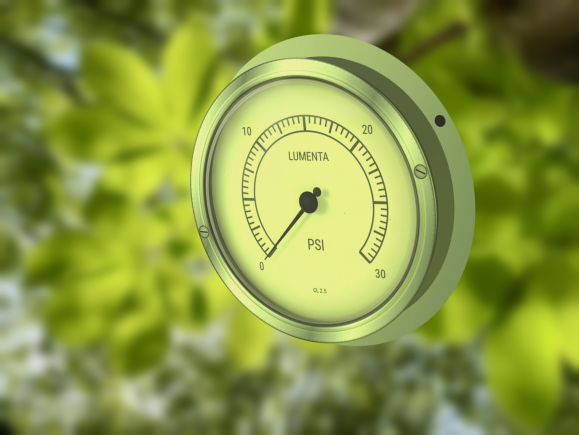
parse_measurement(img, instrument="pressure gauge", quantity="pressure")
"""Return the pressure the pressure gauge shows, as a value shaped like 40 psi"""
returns 0 psi
